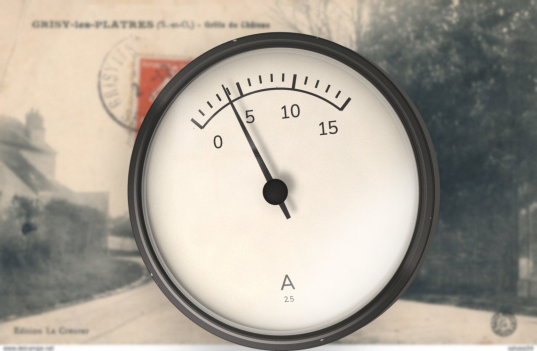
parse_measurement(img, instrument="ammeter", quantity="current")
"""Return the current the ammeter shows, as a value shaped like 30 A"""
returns 4 A
